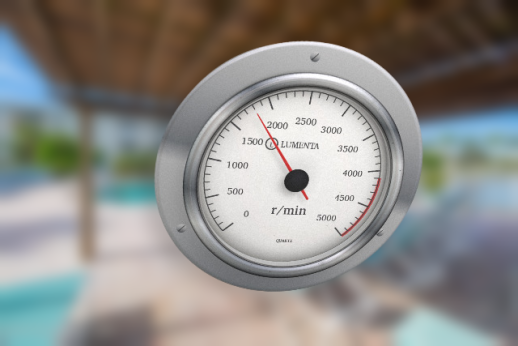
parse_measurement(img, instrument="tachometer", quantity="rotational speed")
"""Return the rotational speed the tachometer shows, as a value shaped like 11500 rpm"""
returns 1800 rpm
